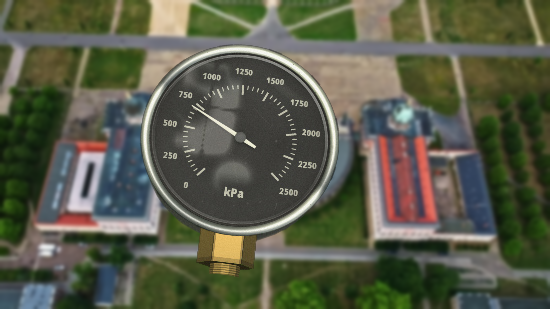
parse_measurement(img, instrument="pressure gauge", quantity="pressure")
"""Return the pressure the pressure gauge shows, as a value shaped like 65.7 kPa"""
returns 700 kPa
